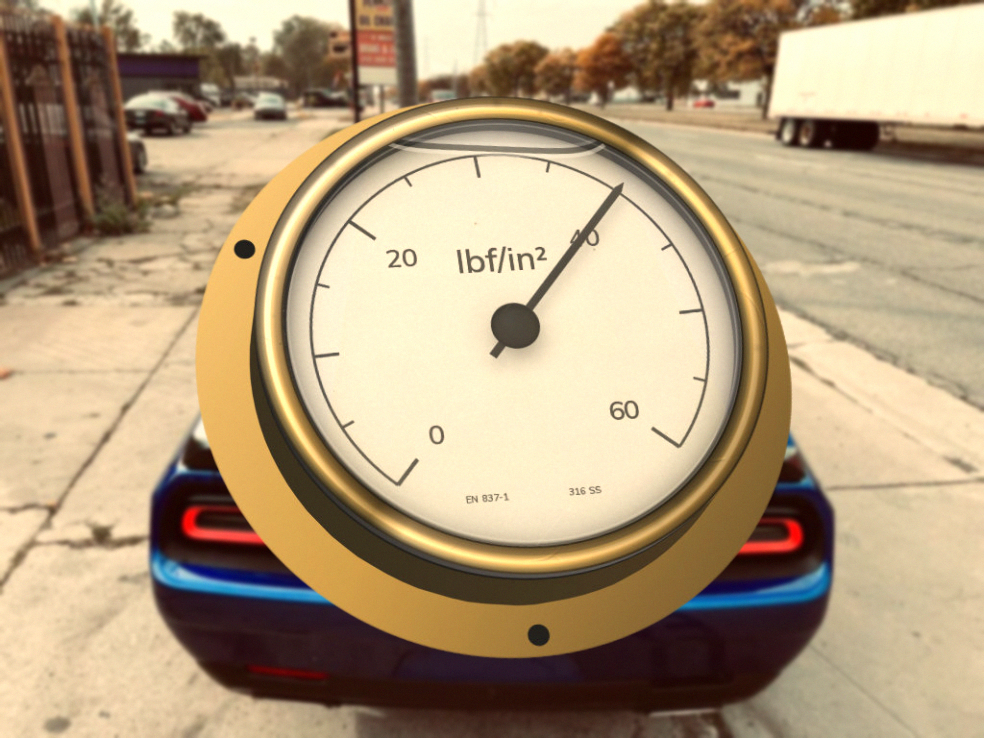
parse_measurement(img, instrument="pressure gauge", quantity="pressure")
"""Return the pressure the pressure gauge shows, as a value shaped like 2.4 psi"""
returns 40 psi
